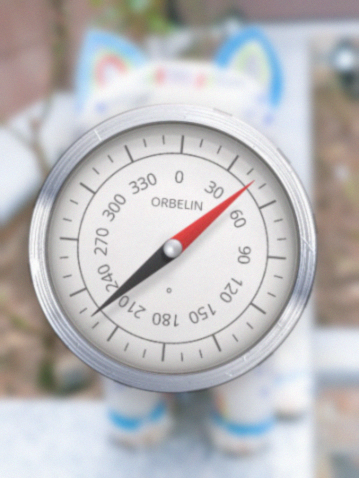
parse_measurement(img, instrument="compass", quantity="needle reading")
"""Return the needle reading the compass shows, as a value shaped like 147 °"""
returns 45 °
